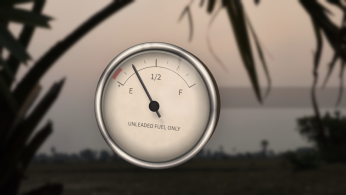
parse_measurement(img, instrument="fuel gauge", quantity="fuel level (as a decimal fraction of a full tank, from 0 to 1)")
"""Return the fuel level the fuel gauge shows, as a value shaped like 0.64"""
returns 0.25
